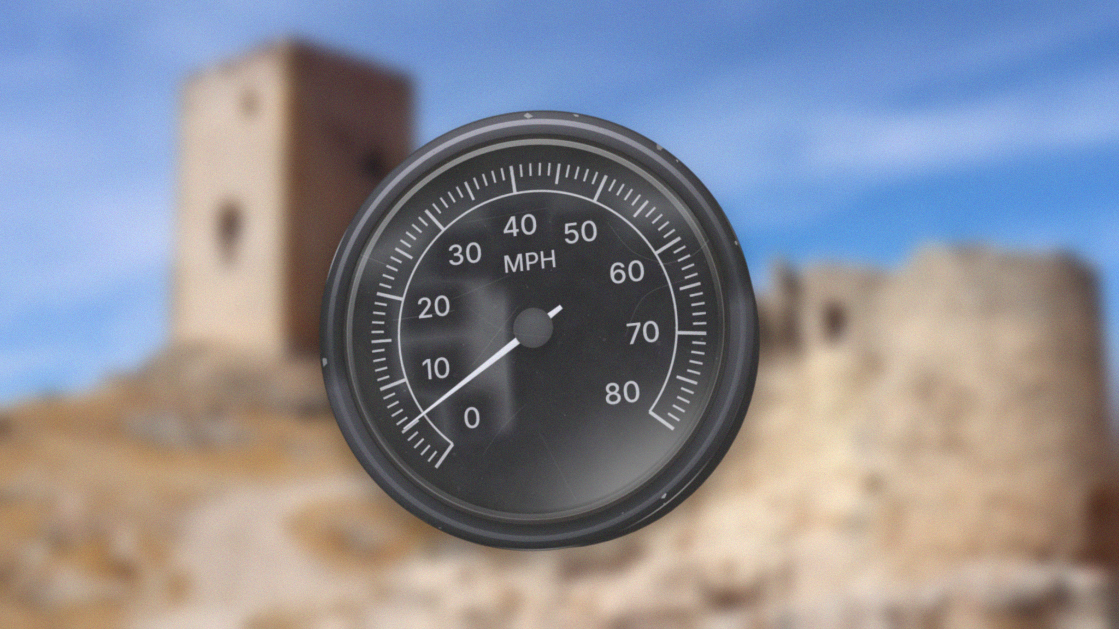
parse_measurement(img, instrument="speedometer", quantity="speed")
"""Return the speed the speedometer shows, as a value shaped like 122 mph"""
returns 5 mph
